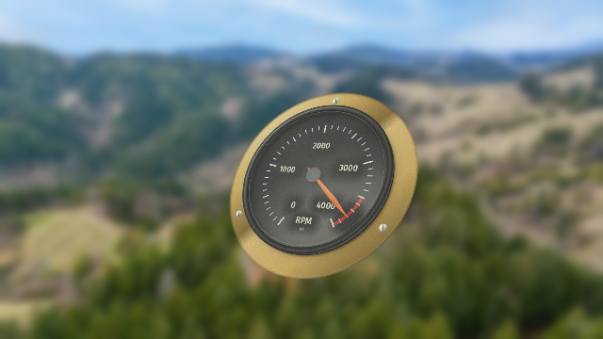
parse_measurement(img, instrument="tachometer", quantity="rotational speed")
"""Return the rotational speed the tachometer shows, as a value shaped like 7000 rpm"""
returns 3800 rpm
